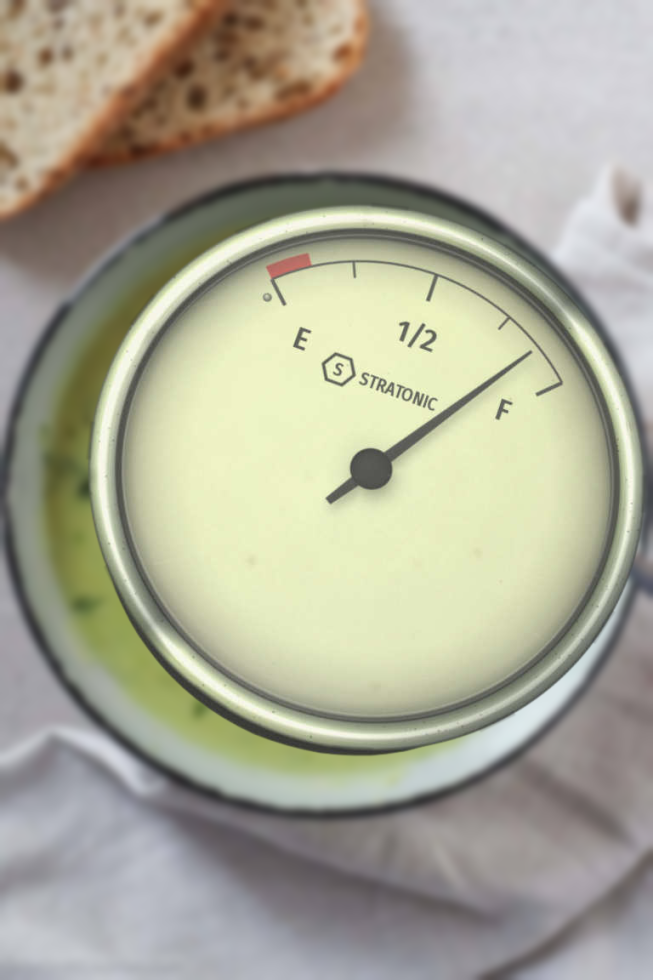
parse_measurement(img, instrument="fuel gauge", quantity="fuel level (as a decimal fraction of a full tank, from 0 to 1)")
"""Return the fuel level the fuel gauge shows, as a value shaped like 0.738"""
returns 0.875
